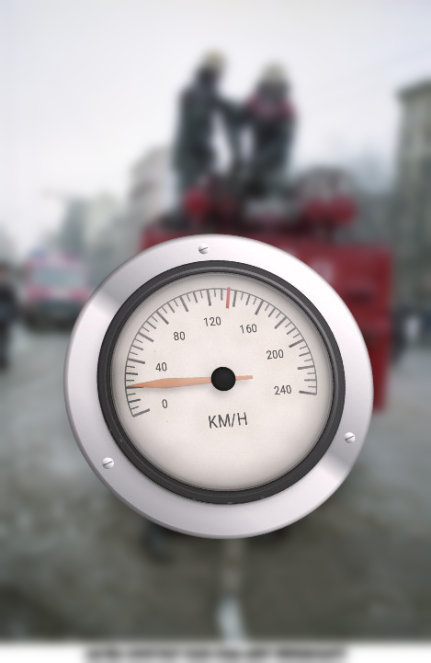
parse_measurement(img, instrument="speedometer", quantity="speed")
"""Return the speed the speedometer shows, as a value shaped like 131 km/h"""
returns 20 km/h
